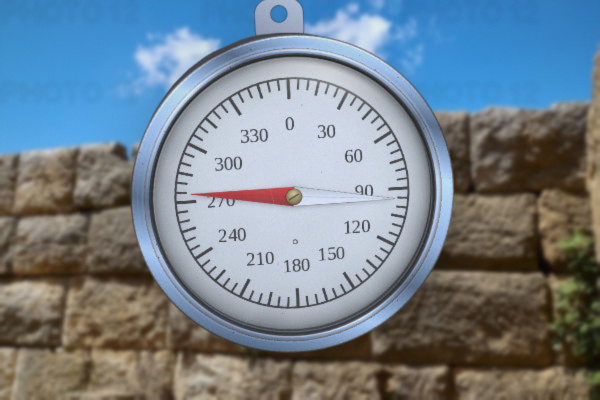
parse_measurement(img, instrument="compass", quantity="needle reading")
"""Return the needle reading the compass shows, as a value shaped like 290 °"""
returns 275 °
